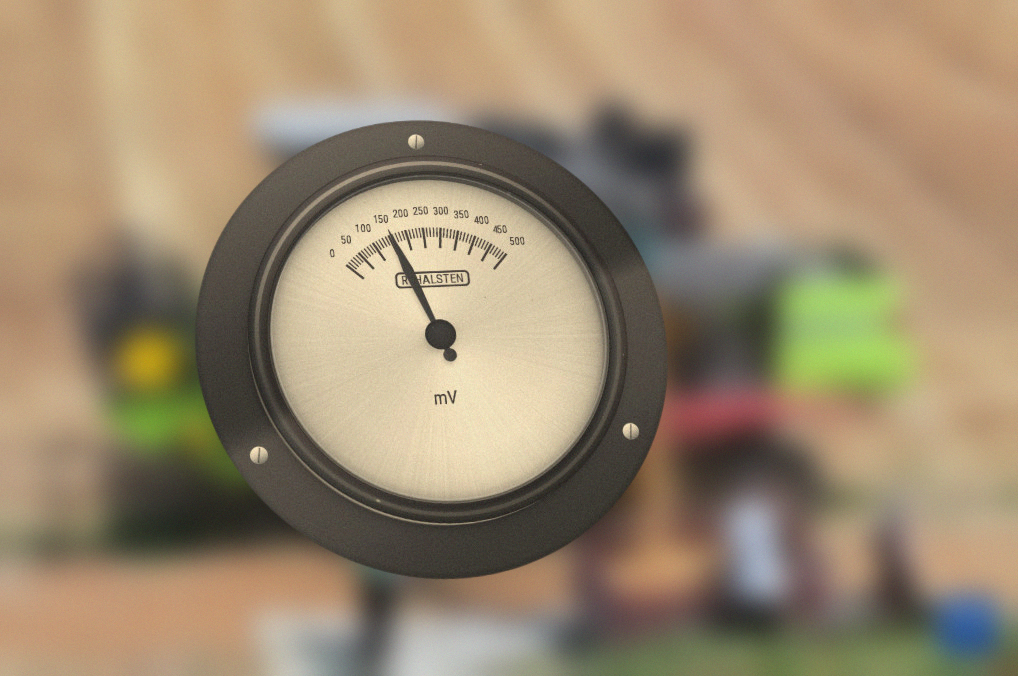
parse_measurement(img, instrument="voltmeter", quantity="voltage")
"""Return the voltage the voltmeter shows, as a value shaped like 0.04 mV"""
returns 150 mV
